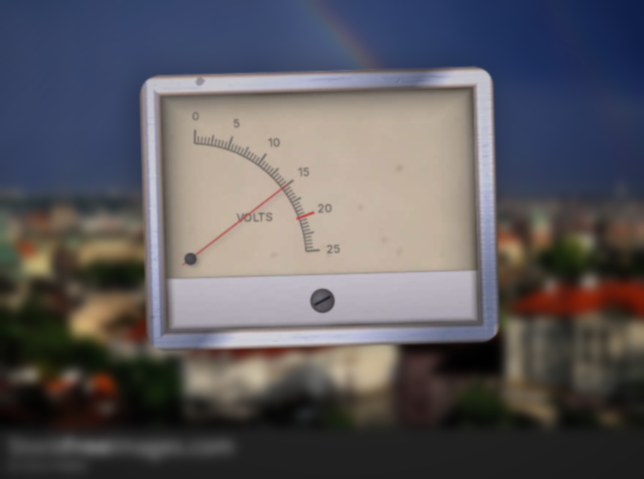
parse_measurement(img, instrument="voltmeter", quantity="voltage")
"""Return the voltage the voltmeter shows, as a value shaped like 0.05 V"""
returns 15 V
